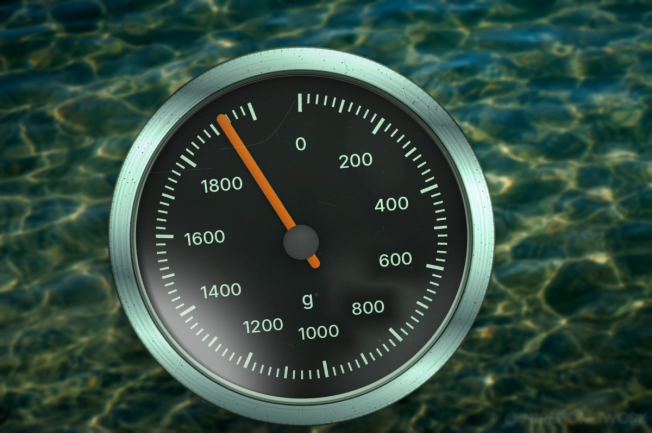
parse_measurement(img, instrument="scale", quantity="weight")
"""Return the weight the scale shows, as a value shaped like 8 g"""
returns 1930 g
